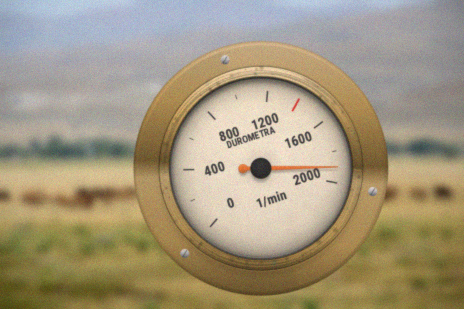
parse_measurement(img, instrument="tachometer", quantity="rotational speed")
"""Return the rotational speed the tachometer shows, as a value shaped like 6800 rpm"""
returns 1900 rpm
